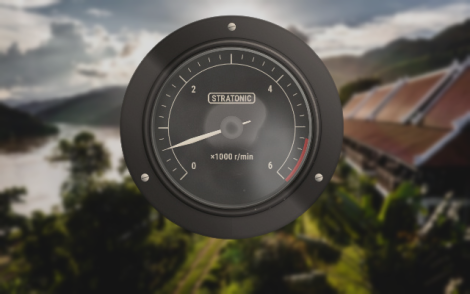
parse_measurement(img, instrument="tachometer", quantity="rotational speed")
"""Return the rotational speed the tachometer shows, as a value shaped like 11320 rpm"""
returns 600 rpm
